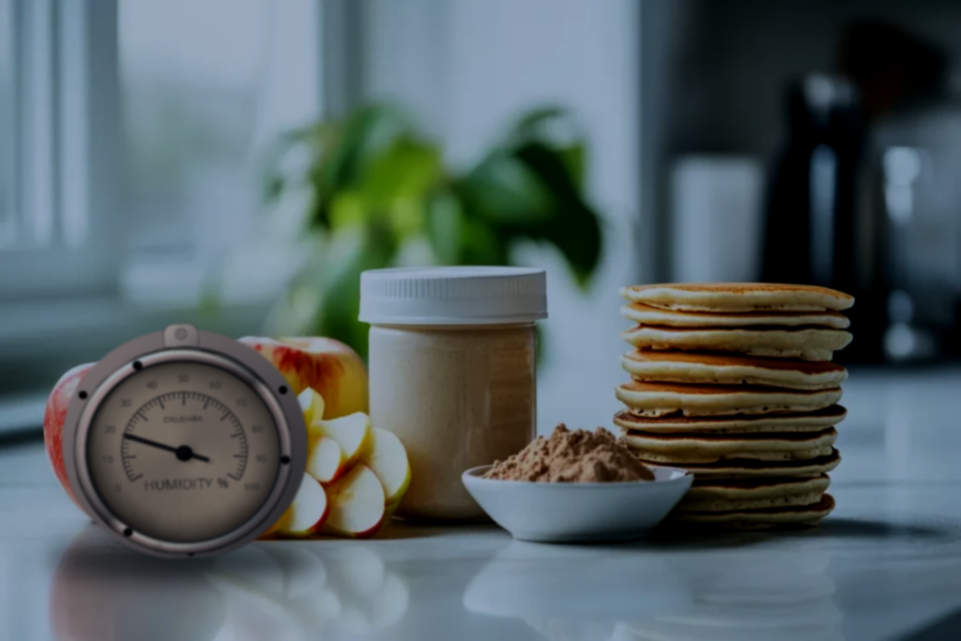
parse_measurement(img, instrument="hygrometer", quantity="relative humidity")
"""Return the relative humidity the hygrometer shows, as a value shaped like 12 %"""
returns 20 %
